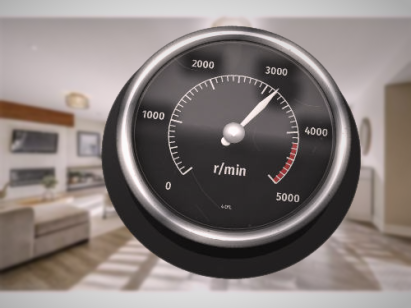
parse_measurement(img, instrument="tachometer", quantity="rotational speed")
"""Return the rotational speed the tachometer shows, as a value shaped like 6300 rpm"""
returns 3200 rpm
